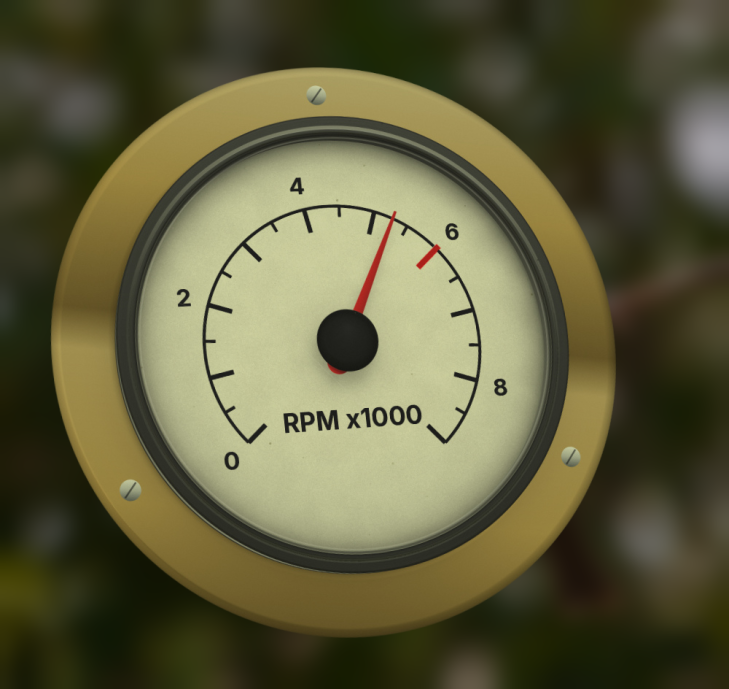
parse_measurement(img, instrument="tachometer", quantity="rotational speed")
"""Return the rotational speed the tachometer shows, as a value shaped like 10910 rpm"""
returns 5250 rpm
